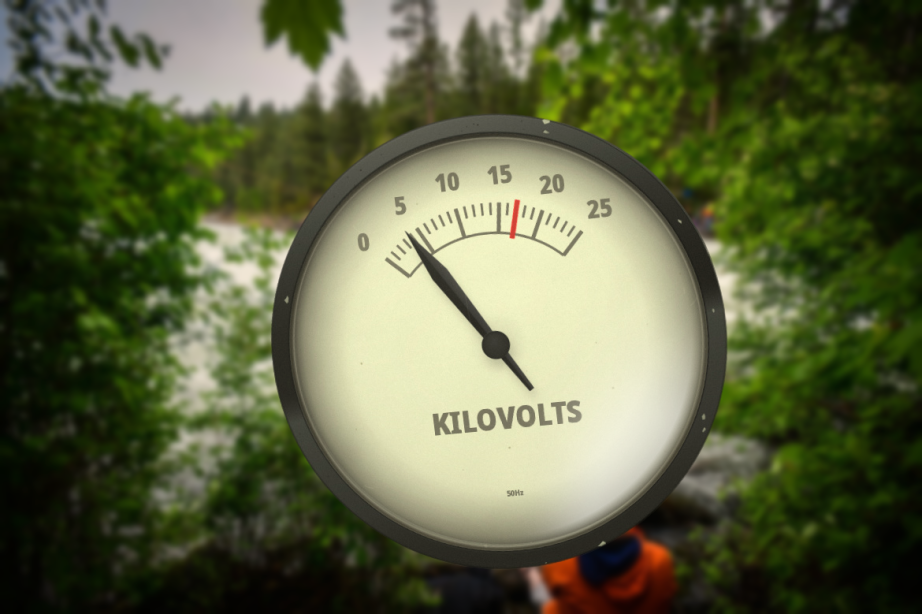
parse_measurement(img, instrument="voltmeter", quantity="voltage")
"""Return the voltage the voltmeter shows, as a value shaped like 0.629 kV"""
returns 4 kV
